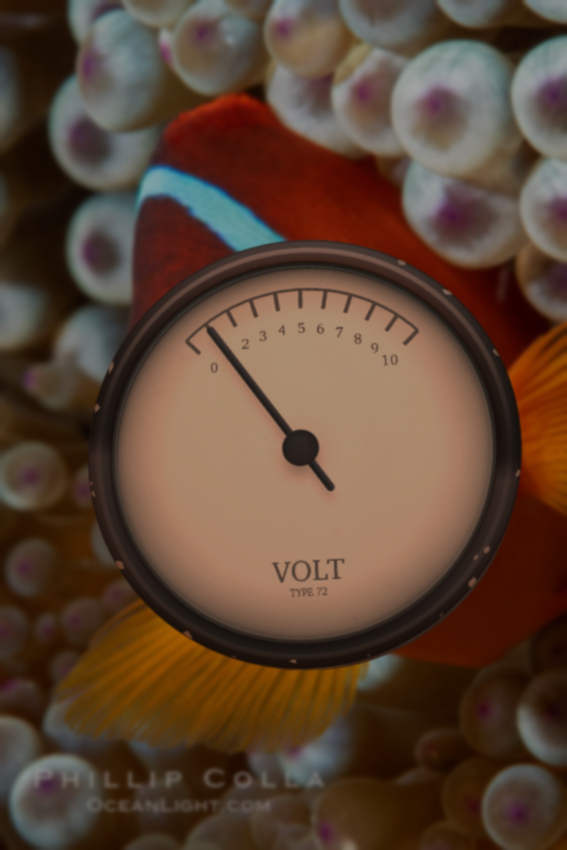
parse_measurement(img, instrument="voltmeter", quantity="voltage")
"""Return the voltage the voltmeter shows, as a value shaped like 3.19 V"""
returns 1 V
